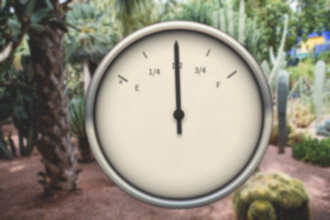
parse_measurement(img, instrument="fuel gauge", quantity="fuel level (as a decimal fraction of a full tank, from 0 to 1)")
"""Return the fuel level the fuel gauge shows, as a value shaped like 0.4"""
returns 0.5
